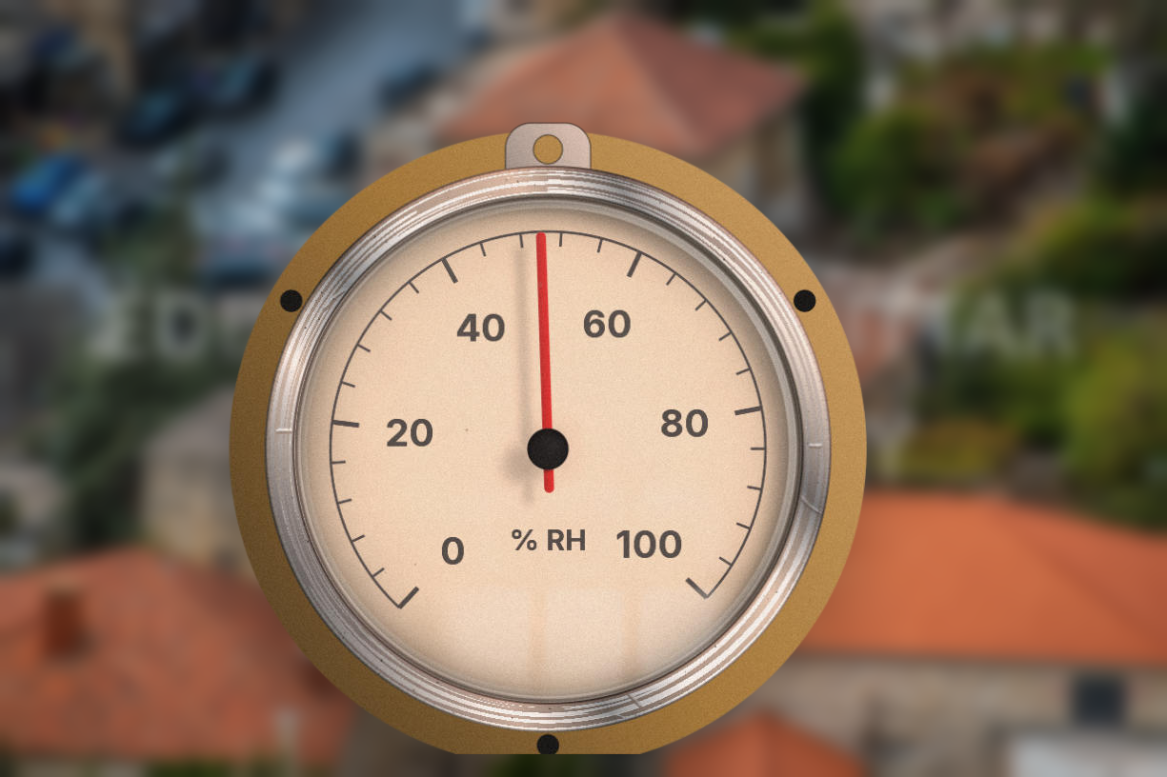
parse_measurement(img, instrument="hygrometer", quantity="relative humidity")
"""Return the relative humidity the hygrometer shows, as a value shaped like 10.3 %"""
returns 50 %
